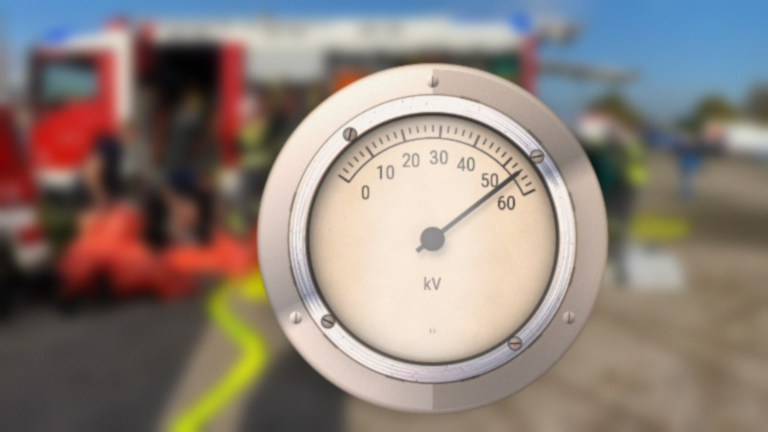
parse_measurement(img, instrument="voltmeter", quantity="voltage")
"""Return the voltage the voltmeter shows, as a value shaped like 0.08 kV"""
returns 54 kV
